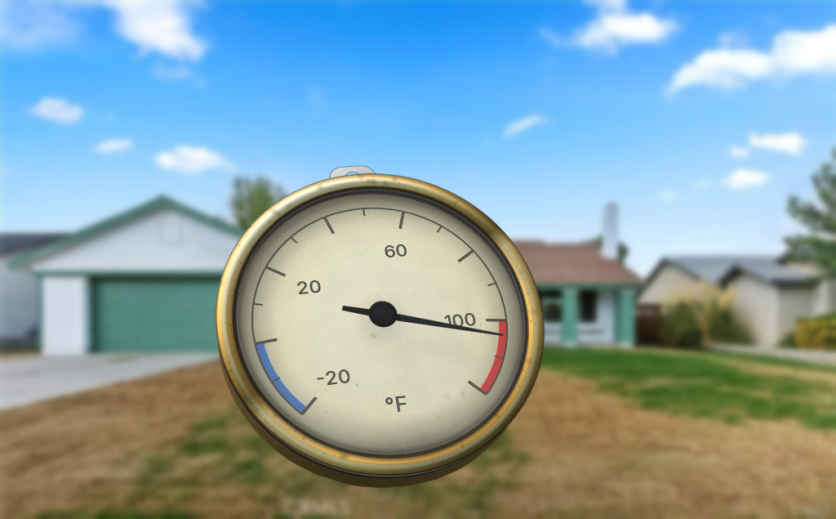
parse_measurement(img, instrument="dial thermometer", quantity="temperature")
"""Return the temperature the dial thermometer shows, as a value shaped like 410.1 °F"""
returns 105 °F
